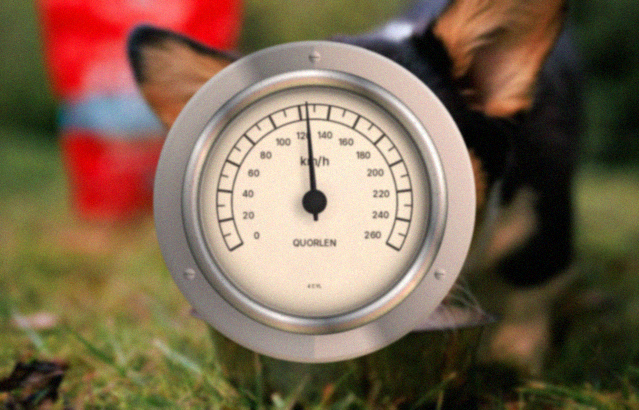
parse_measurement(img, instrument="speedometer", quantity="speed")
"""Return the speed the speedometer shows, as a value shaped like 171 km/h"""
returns 125 km/h
